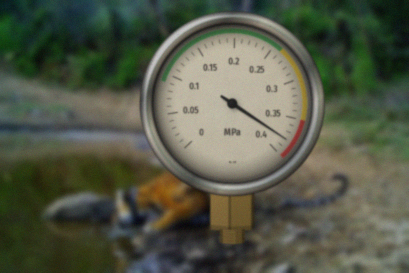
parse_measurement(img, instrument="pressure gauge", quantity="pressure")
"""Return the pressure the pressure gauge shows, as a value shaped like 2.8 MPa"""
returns 0.38 MPa
